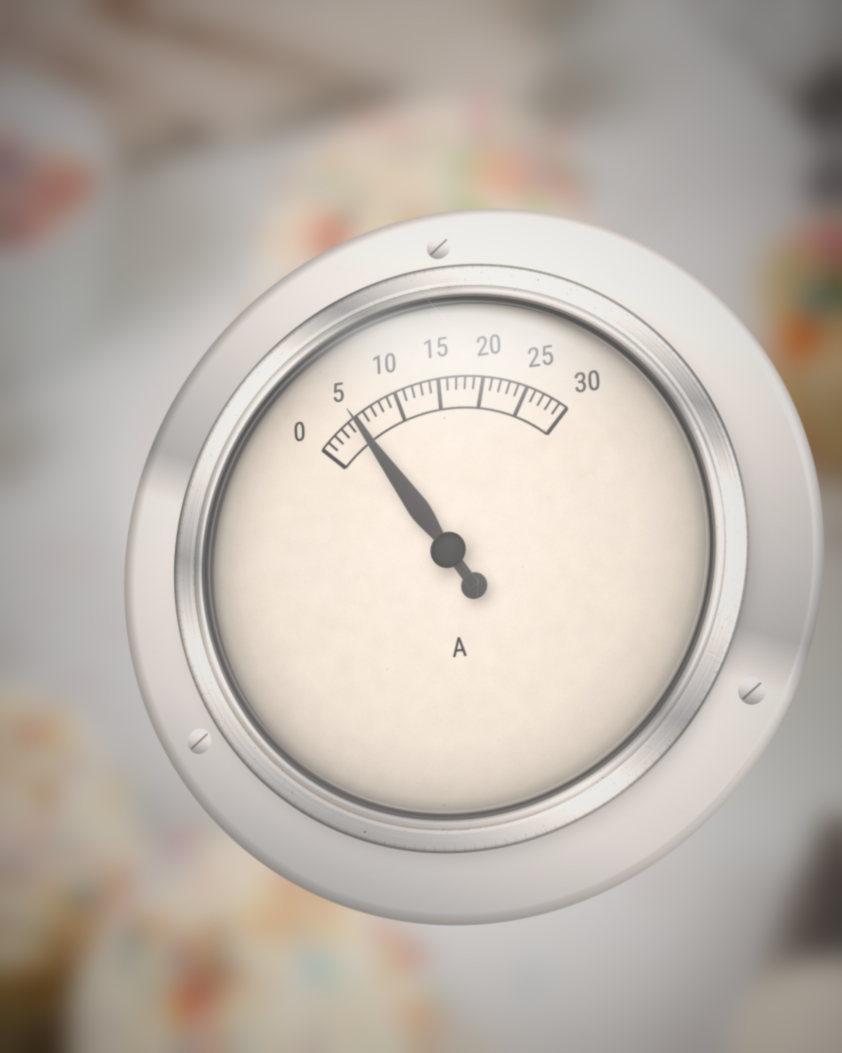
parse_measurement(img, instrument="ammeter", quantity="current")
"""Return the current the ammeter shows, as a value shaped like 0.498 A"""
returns 5 A
